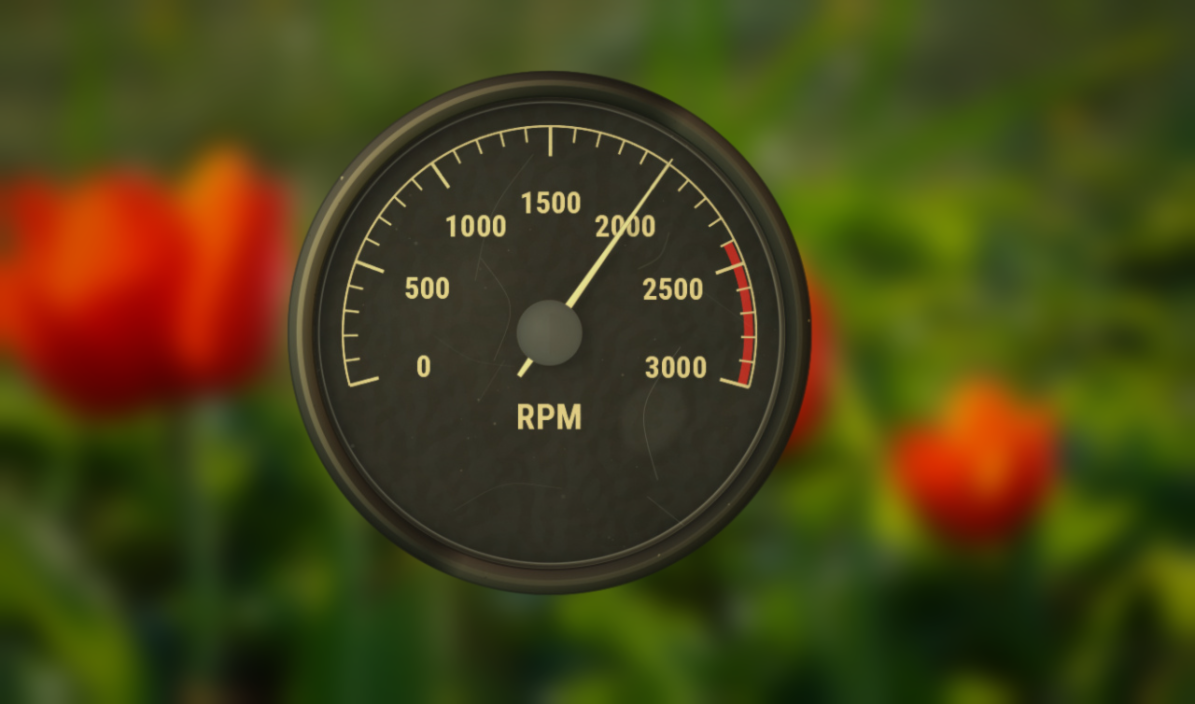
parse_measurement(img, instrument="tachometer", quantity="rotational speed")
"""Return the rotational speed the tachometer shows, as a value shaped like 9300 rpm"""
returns 2000 rpm
